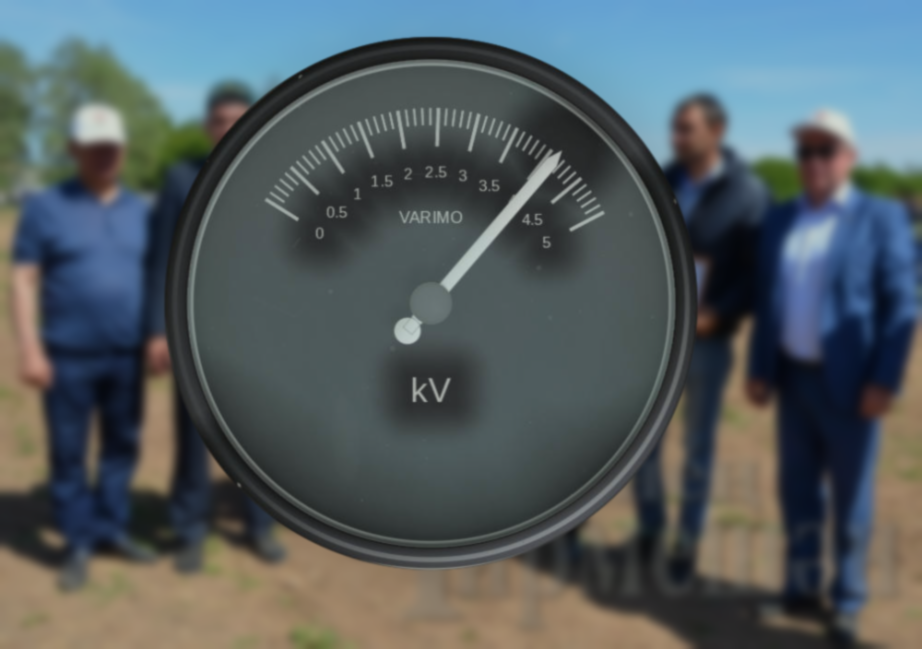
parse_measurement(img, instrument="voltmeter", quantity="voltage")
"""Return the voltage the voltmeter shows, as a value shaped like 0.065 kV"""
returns 4.1 kV
